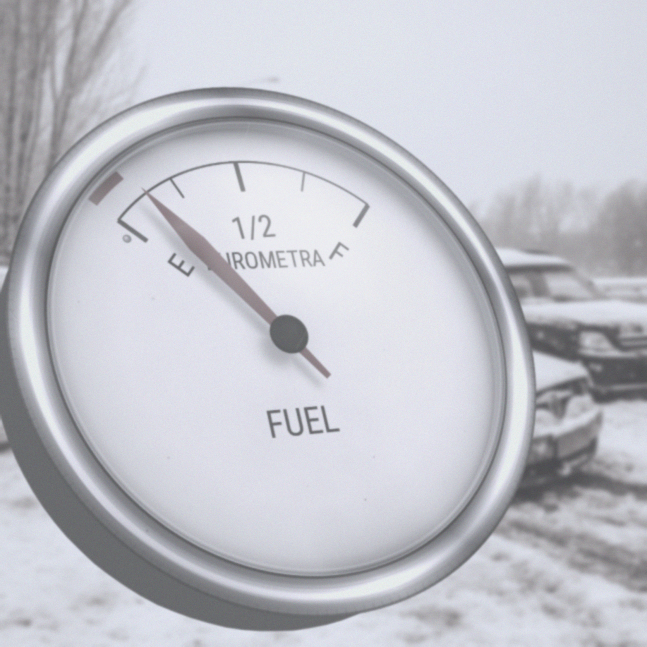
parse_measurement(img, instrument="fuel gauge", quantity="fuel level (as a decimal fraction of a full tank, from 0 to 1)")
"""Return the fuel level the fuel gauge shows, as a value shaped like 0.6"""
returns 0.125
